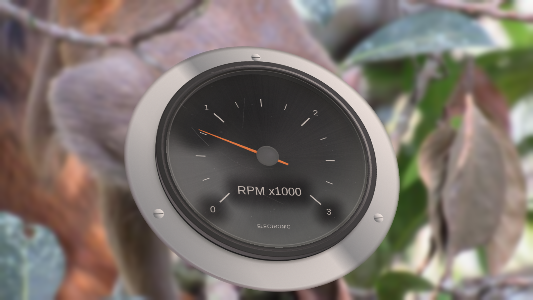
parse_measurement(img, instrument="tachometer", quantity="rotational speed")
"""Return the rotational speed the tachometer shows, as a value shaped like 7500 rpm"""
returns 750 rpm
